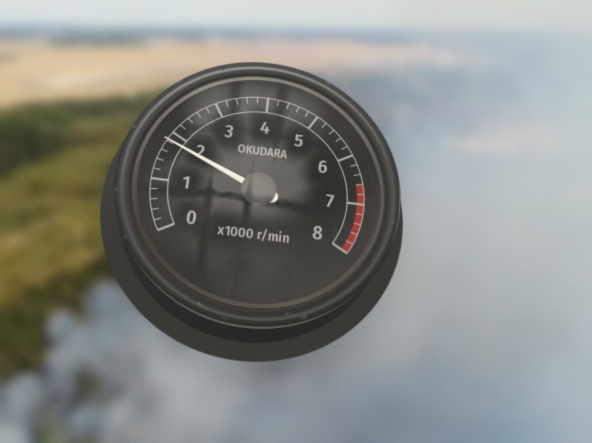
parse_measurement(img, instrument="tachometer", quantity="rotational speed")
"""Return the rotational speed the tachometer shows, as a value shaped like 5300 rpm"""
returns 1800 rpm
